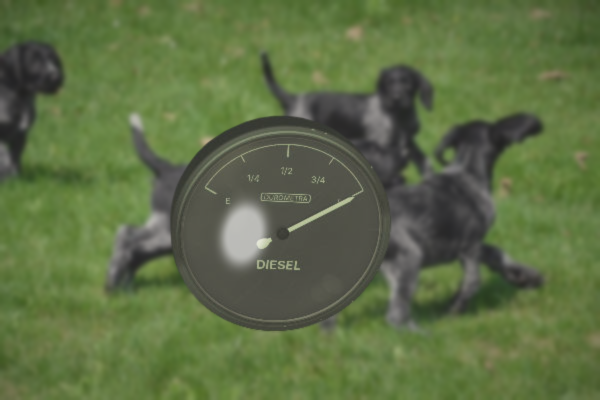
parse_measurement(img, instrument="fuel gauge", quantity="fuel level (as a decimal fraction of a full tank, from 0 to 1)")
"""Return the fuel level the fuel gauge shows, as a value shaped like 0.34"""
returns 1
